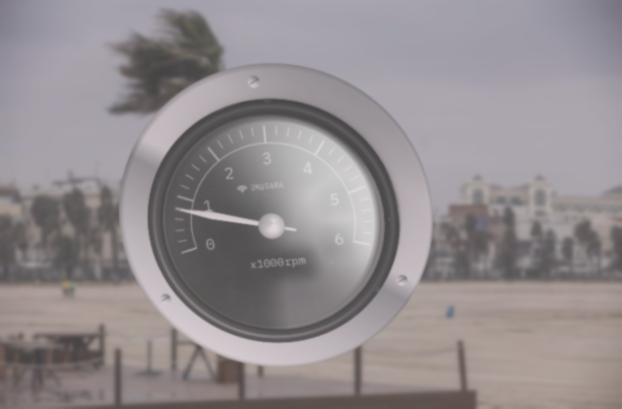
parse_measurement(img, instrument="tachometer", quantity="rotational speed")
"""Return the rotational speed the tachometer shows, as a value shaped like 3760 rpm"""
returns 800 rpm
